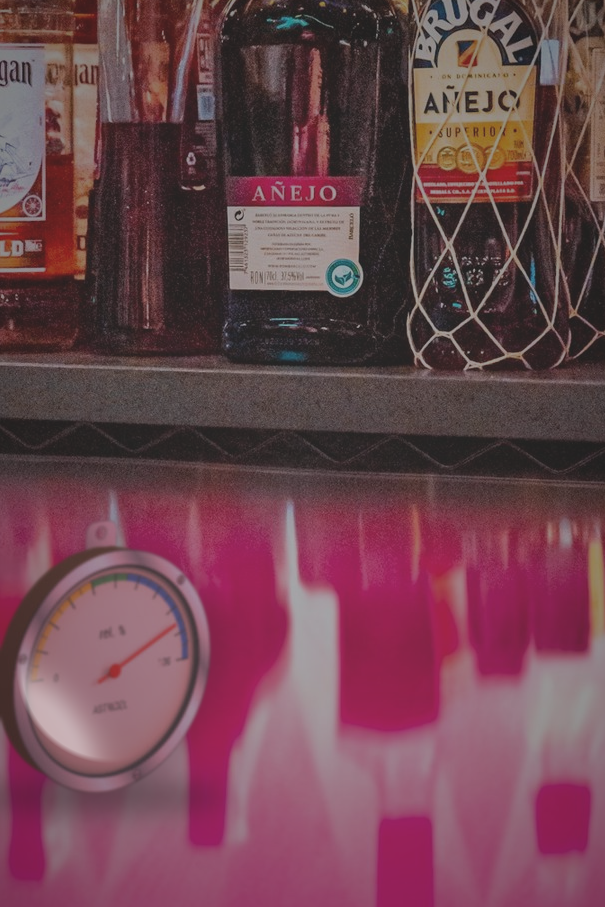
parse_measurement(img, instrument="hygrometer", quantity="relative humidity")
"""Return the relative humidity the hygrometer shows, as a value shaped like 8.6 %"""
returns 85 %
